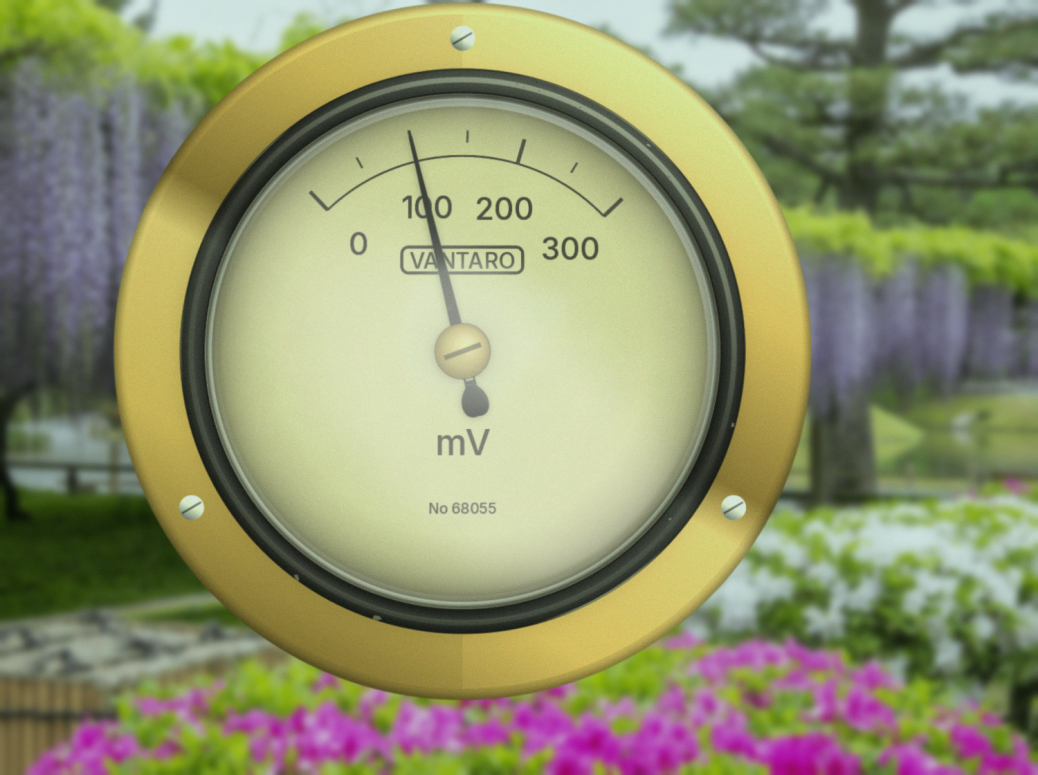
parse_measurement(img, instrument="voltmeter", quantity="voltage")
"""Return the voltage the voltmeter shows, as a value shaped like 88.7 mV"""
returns 100 mV
